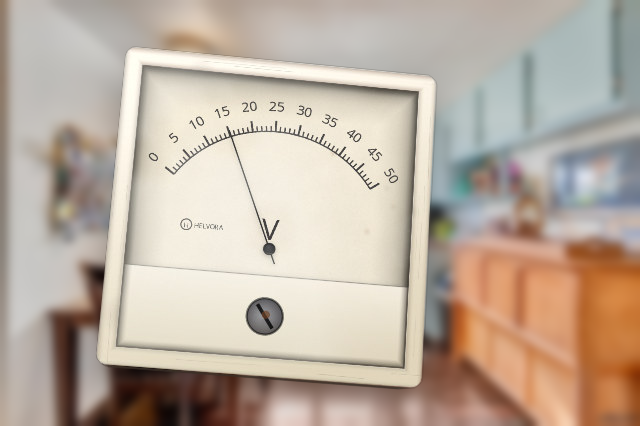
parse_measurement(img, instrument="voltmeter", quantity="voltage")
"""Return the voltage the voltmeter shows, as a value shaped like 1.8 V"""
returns 15 V
